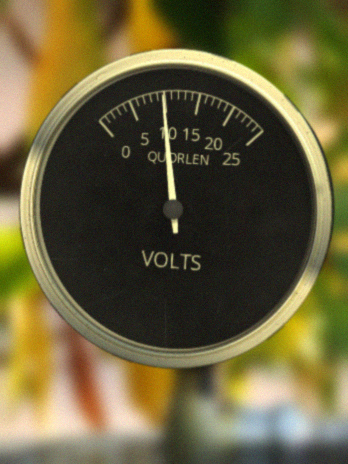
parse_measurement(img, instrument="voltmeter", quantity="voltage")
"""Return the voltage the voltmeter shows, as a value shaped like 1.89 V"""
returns 10 V
